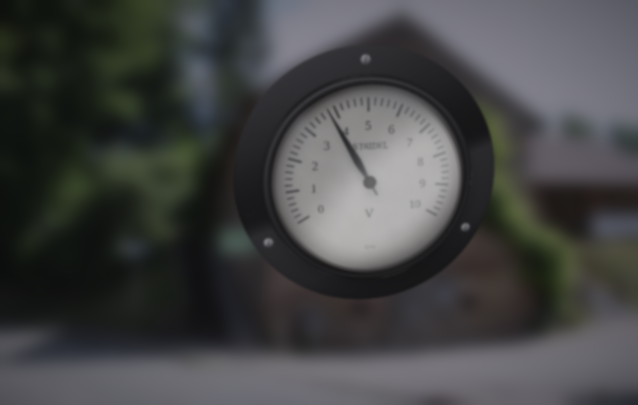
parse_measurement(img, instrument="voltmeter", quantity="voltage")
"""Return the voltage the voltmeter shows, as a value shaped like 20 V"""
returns 3.8 V
